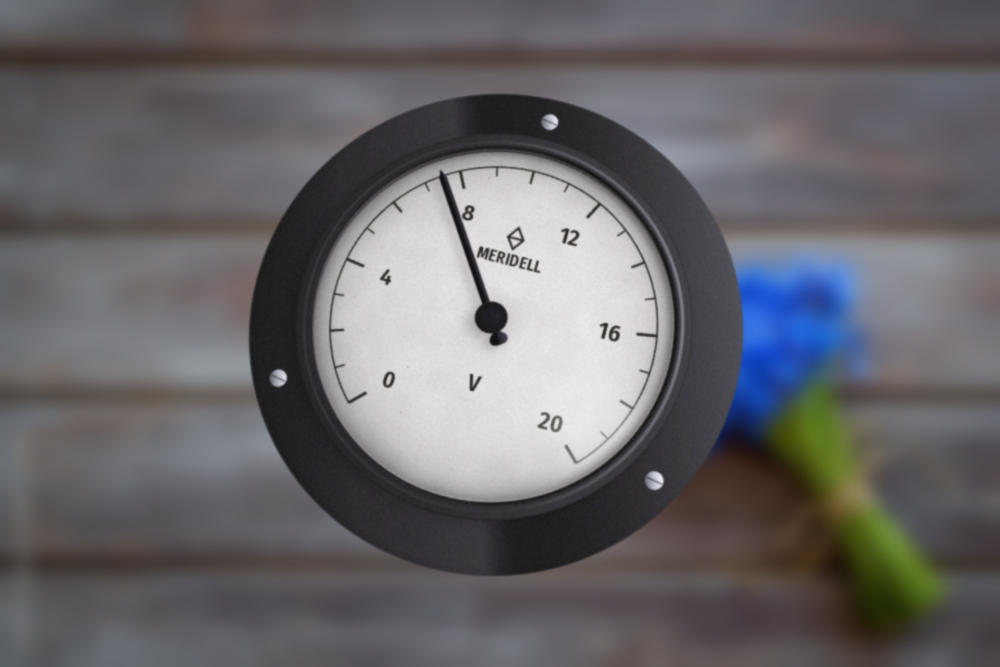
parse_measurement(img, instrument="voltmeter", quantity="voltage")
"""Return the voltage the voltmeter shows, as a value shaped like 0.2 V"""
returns 7.5 V
